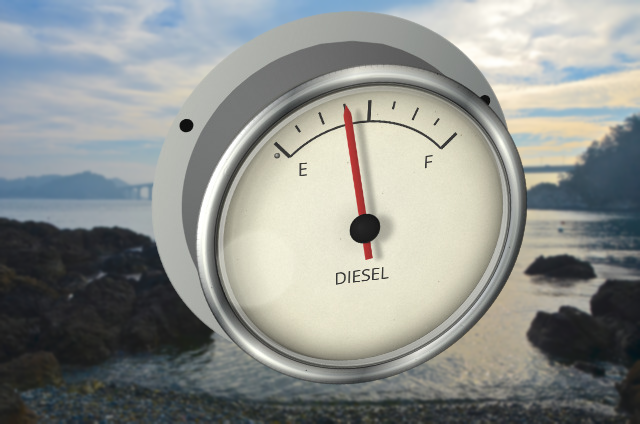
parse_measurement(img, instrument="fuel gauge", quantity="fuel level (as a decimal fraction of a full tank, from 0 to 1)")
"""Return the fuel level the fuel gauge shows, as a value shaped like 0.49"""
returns 0.375
